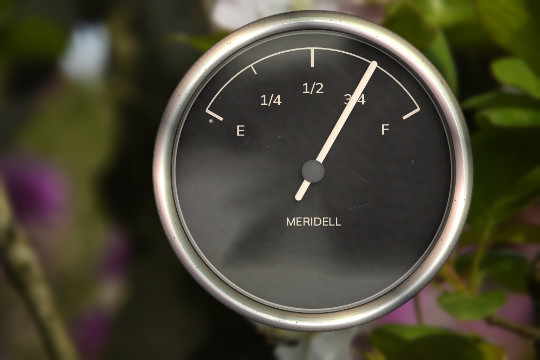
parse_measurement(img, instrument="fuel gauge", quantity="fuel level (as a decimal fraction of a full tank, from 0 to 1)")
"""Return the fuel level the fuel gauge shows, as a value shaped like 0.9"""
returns 0.75
